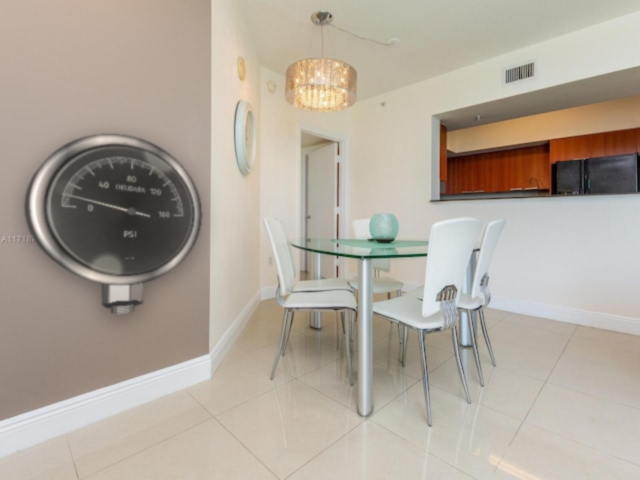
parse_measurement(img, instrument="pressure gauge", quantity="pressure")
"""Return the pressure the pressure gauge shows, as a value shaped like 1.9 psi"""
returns 10 psi
